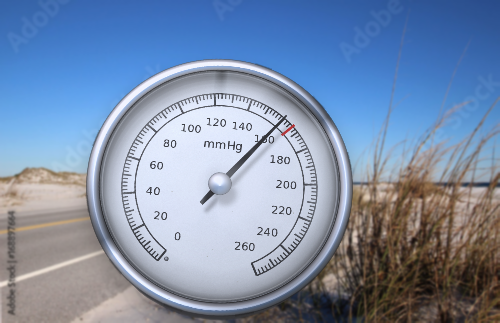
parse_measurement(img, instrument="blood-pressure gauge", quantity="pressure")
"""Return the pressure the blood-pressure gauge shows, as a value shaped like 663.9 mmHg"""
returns 160 mmHg
